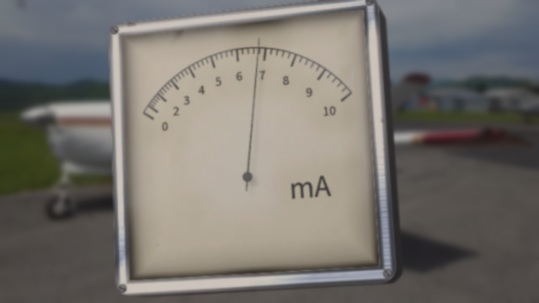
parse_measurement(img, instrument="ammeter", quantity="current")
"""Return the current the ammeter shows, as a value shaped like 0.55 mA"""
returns 6.8 mA
